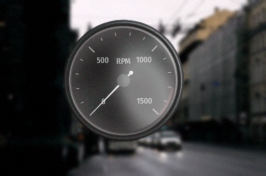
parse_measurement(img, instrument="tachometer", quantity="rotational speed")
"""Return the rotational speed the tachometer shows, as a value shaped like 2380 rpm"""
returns 0 rpm
